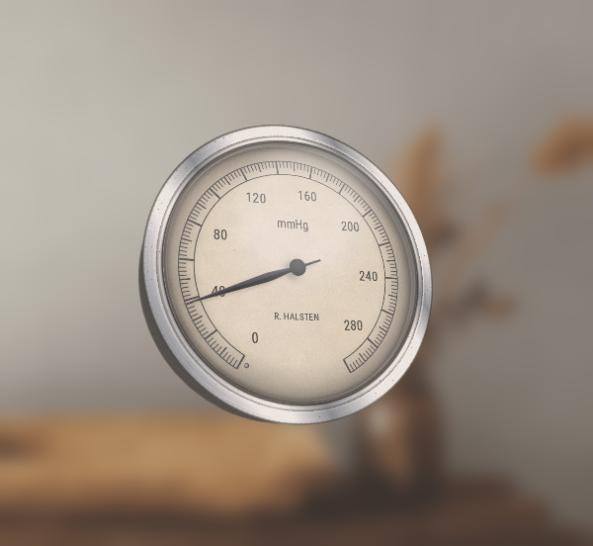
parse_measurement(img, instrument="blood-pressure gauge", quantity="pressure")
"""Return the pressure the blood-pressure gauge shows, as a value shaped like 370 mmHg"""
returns 38 mmHg
